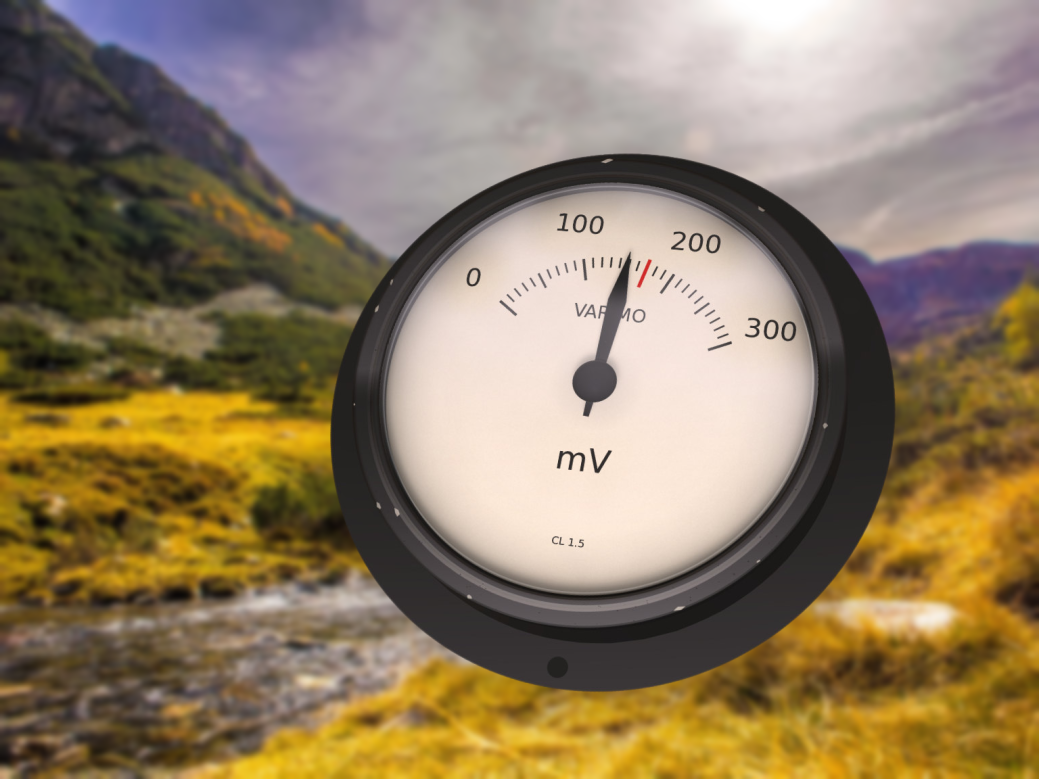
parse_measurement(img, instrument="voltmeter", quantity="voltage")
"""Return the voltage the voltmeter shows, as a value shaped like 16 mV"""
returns 150 mV
